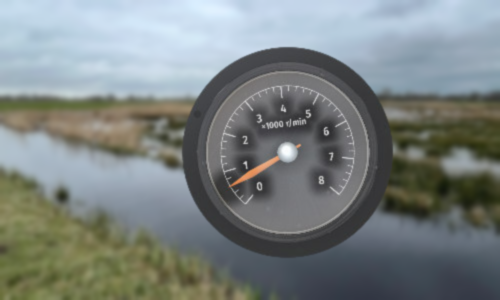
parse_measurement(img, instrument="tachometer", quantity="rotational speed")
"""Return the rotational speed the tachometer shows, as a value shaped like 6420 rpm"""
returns 600 rpm
